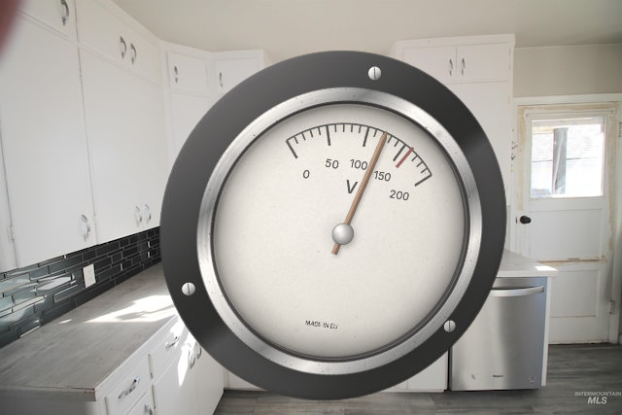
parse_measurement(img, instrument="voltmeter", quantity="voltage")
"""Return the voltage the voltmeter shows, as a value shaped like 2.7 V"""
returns 120 V
